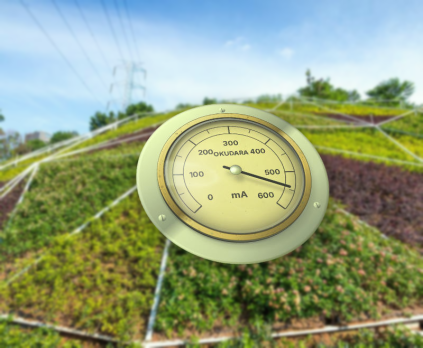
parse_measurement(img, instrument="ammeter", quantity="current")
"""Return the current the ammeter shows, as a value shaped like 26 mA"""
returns 550 mA
